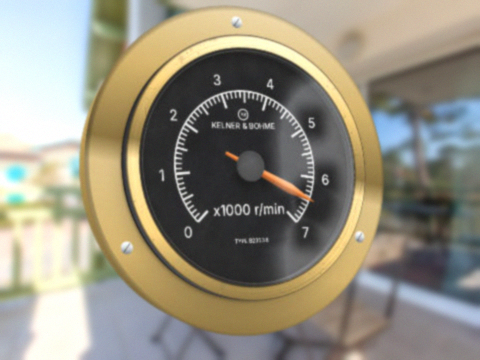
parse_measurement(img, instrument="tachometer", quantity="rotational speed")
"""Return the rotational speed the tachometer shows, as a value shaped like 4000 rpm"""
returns 6500 rpm
